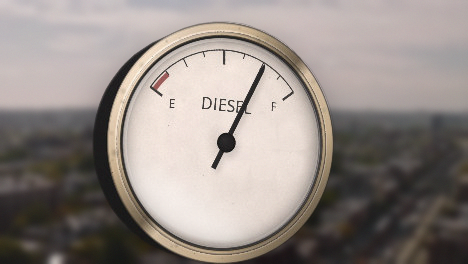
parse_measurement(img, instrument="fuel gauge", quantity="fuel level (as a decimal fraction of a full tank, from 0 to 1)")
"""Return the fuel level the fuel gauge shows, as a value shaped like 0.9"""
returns 0.75
